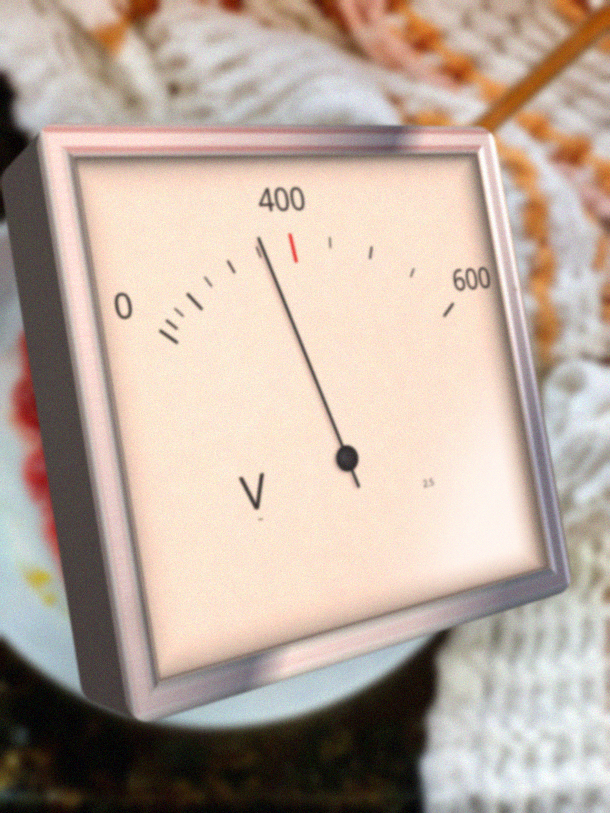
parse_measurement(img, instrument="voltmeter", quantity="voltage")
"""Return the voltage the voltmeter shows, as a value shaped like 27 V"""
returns 350 V
